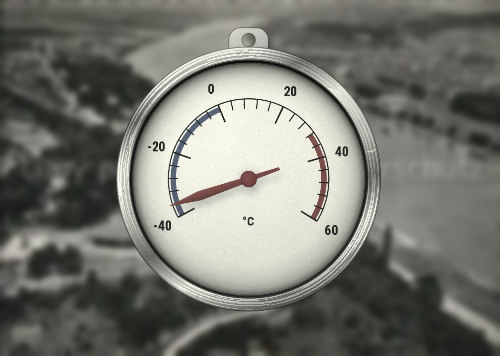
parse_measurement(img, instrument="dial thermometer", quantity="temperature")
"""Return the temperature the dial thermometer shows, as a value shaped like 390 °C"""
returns -36 °C
